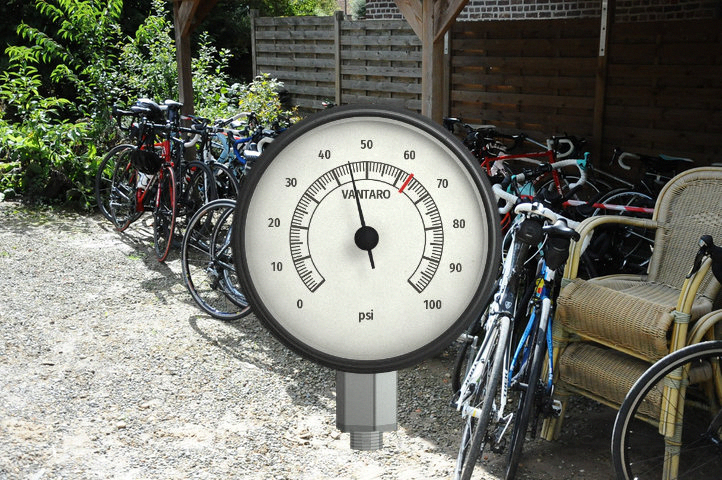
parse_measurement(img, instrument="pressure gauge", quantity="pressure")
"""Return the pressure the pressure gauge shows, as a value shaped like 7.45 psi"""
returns 45 psi
